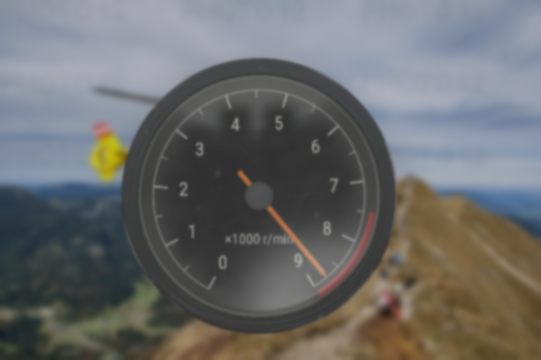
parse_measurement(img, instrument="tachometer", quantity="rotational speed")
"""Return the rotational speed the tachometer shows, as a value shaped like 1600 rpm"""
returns 8750 rpm
